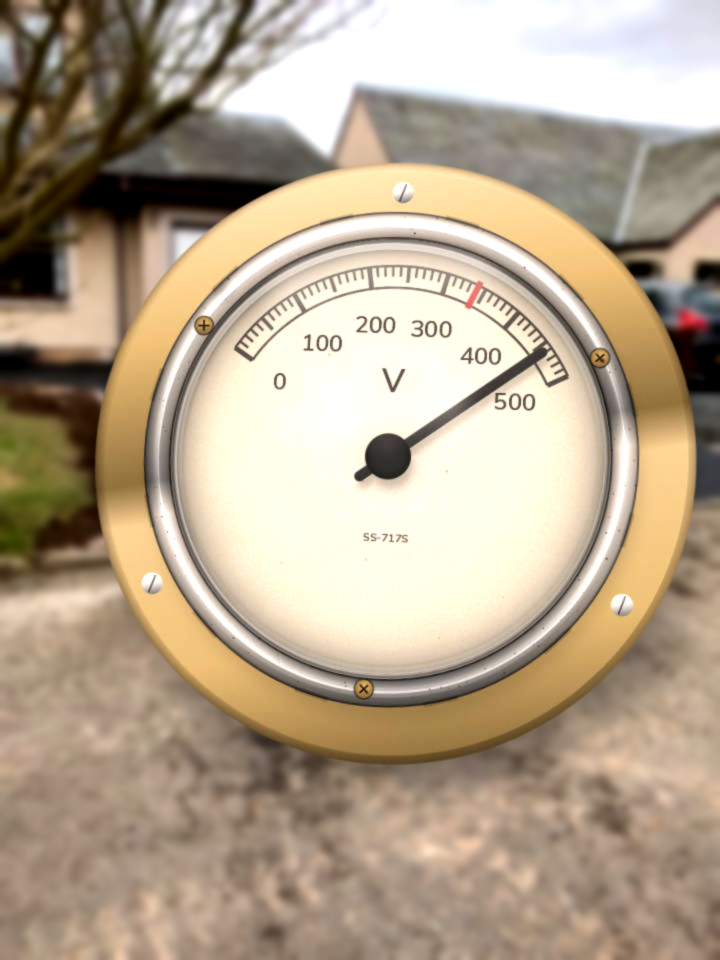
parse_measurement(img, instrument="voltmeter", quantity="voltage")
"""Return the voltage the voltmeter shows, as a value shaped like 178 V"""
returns 460 V
